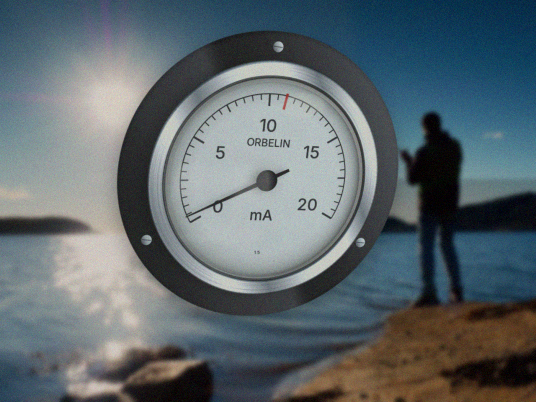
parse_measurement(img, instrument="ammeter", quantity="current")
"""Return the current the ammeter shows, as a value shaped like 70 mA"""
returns 0.5 mA
